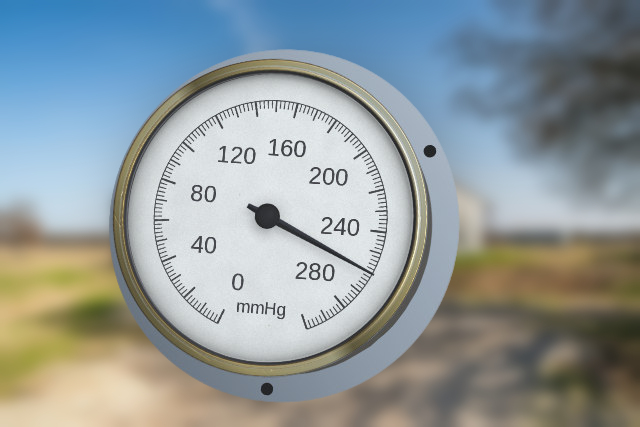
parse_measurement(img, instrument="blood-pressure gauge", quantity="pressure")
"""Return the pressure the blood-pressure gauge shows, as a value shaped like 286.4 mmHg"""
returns 260 mmHg
